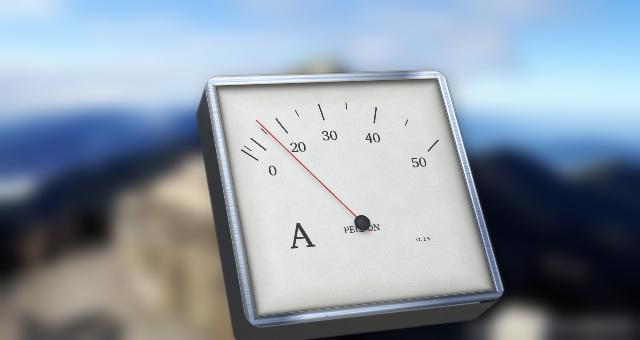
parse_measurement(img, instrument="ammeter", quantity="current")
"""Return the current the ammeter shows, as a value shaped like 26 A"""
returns 15 A
